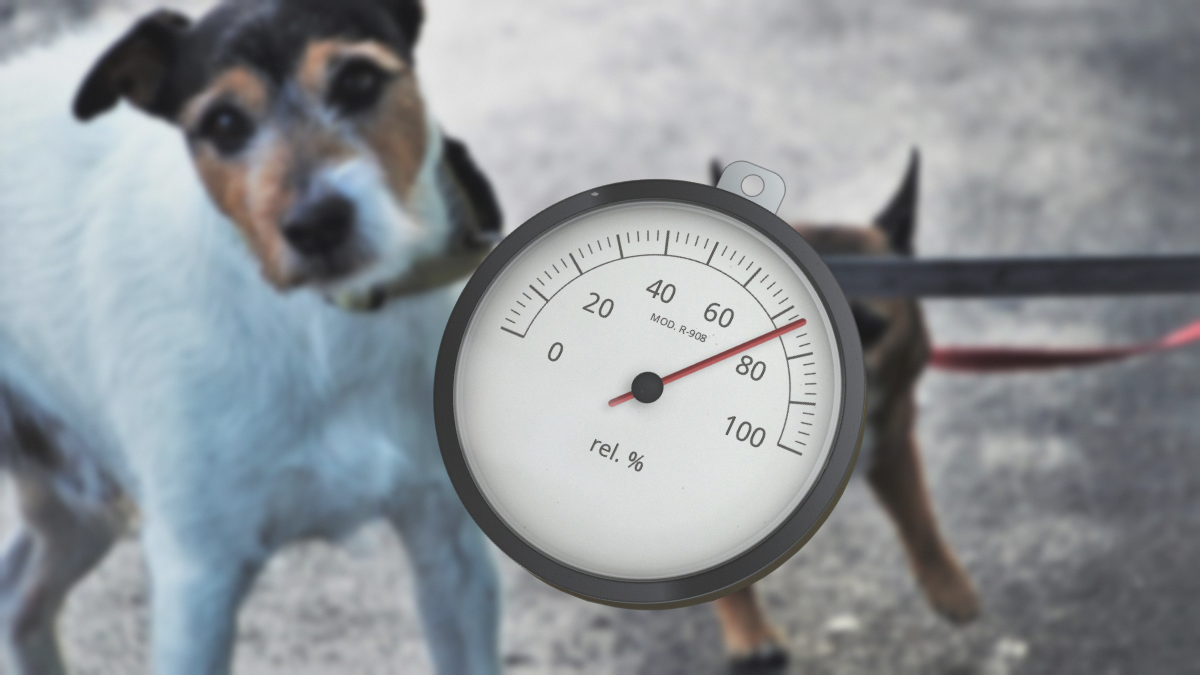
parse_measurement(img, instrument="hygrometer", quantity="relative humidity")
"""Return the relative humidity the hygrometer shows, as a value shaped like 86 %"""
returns 74 %
